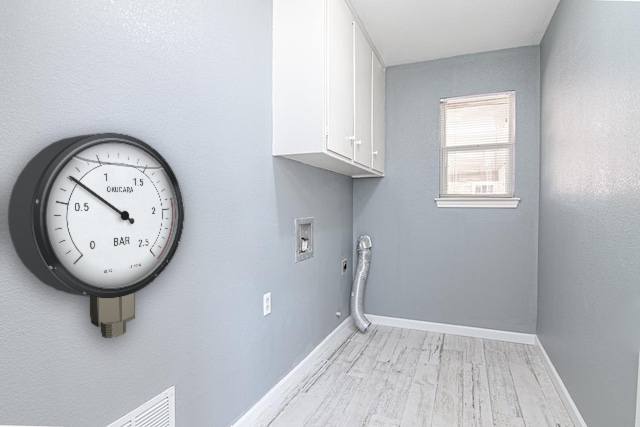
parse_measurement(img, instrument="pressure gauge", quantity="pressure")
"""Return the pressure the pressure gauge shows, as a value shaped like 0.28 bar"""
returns 0.7 bar
